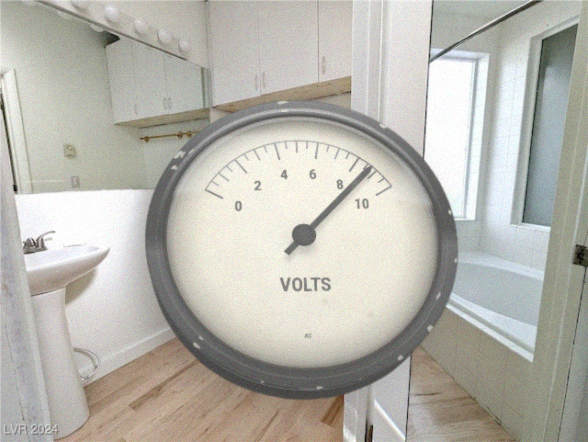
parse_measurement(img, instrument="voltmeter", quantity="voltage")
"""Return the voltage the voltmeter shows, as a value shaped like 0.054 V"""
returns 8.75 V
